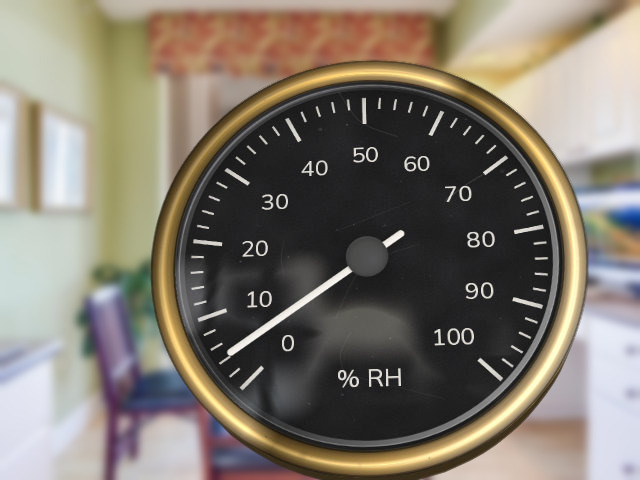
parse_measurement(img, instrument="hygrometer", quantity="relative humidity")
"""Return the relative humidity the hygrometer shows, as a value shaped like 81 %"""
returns 4 %
